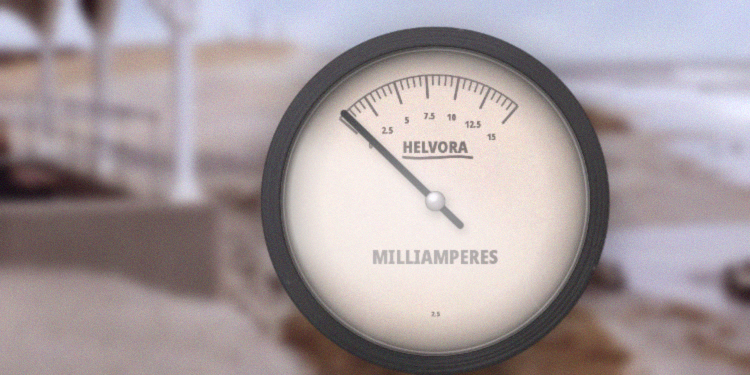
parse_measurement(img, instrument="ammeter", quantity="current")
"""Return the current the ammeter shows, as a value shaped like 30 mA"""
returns 0.5 mA
